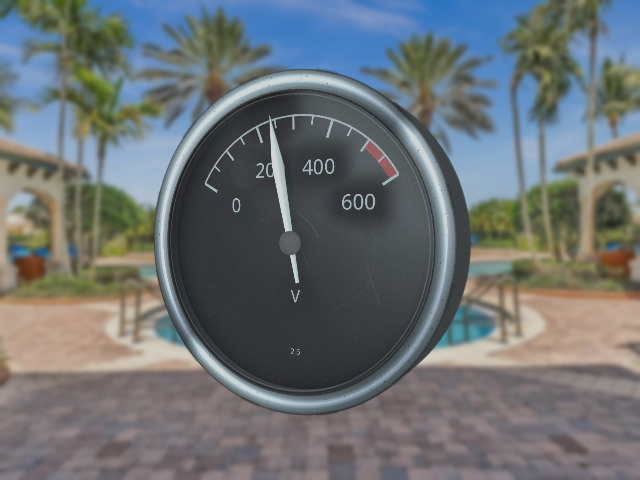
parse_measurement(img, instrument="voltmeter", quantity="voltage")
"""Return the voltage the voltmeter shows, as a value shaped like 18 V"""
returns 250 V
